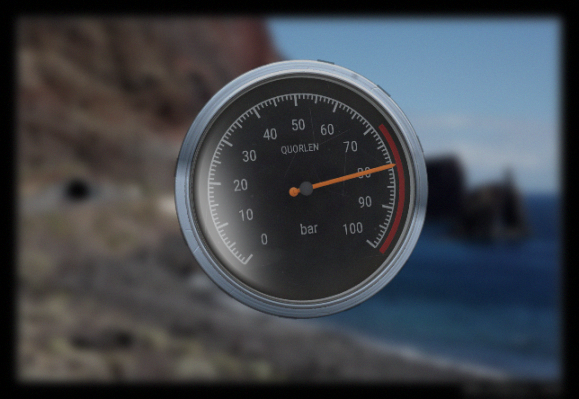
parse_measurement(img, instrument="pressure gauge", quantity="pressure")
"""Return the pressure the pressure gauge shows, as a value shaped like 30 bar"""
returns 80 bar
